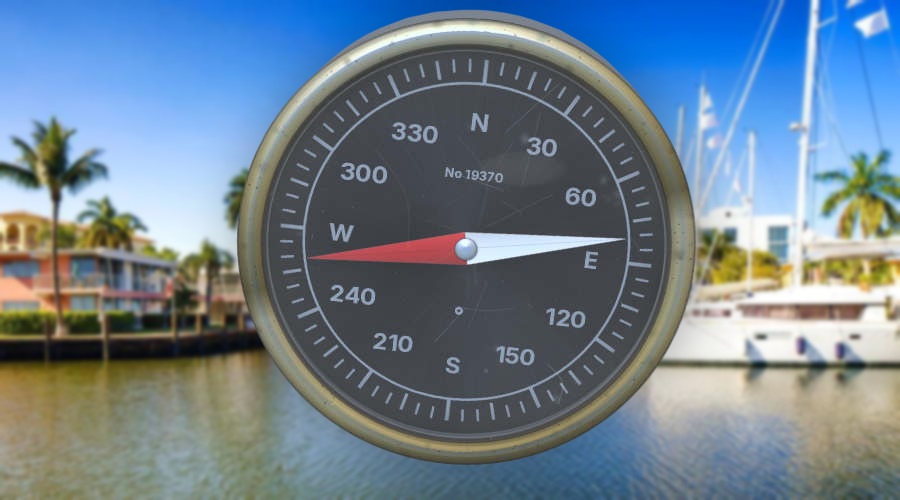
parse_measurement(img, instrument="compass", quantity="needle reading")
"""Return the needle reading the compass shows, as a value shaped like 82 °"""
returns 260 °
